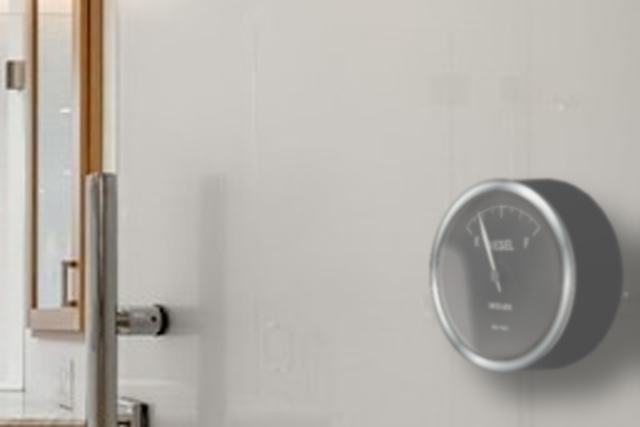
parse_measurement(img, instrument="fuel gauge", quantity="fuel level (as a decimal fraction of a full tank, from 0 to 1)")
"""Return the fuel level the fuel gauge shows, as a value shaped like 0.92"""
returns 0.25
